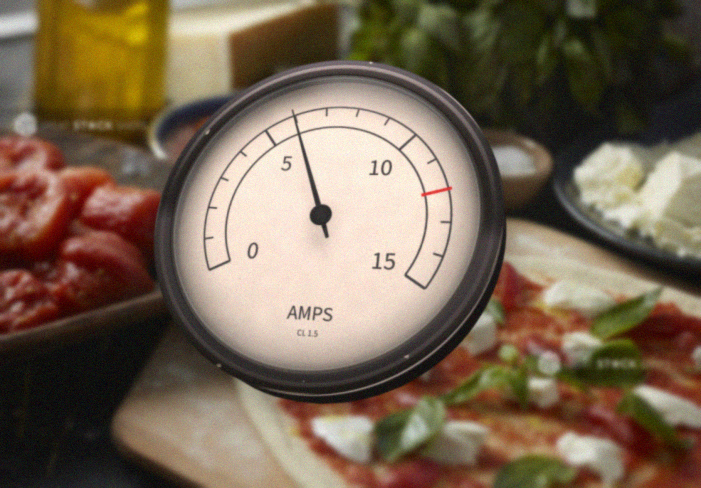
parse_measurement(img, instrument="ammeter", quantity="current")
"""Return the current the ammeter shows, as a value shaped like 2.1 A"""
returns 6 A
